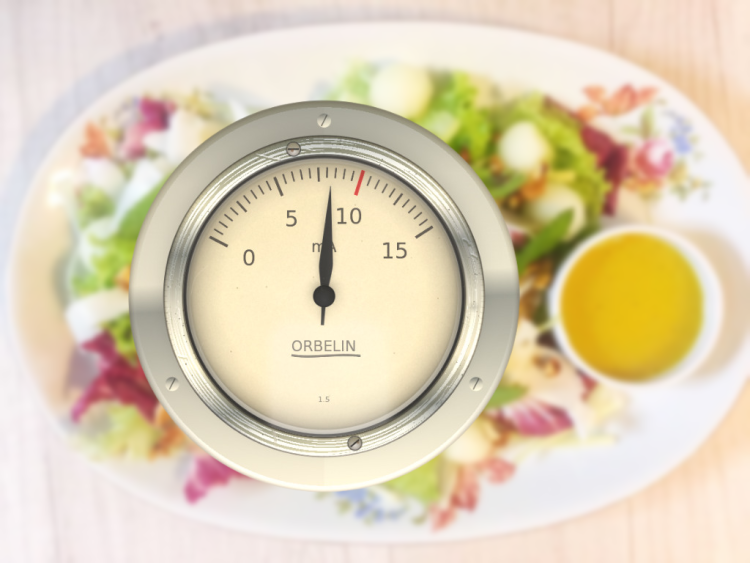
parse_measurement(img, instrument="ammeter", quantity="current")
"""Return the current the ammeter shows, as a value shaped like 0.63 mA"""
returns 8.25 mA
